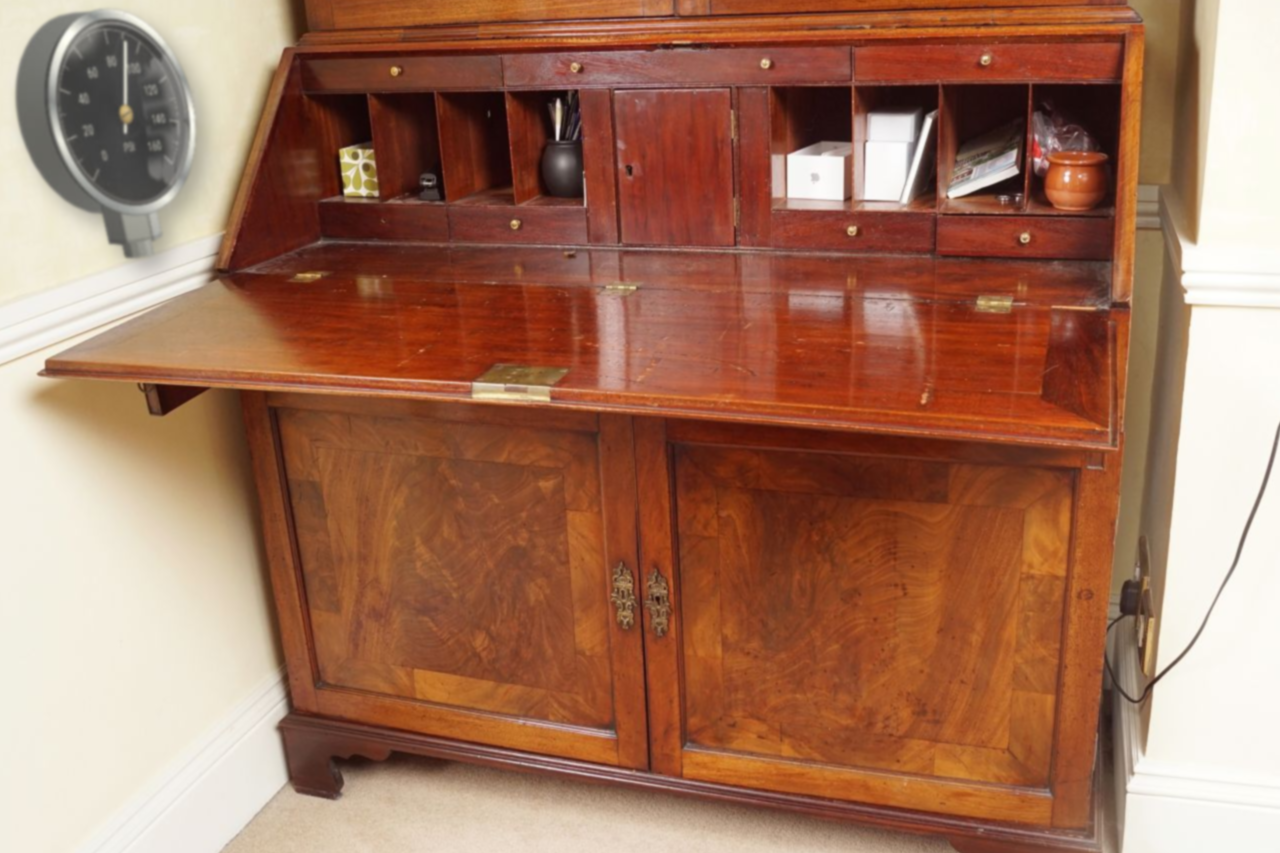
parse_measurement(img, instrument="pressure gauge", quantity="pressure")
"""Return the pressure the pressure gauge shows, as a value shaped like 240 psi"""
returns 90 psi
